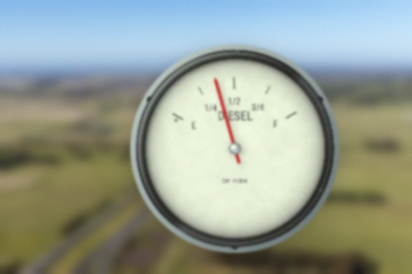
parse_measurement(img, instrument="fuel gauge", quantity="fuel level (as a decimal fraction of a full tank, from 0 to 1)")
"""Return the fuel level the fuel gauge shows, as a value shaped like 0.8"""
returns 0.375
